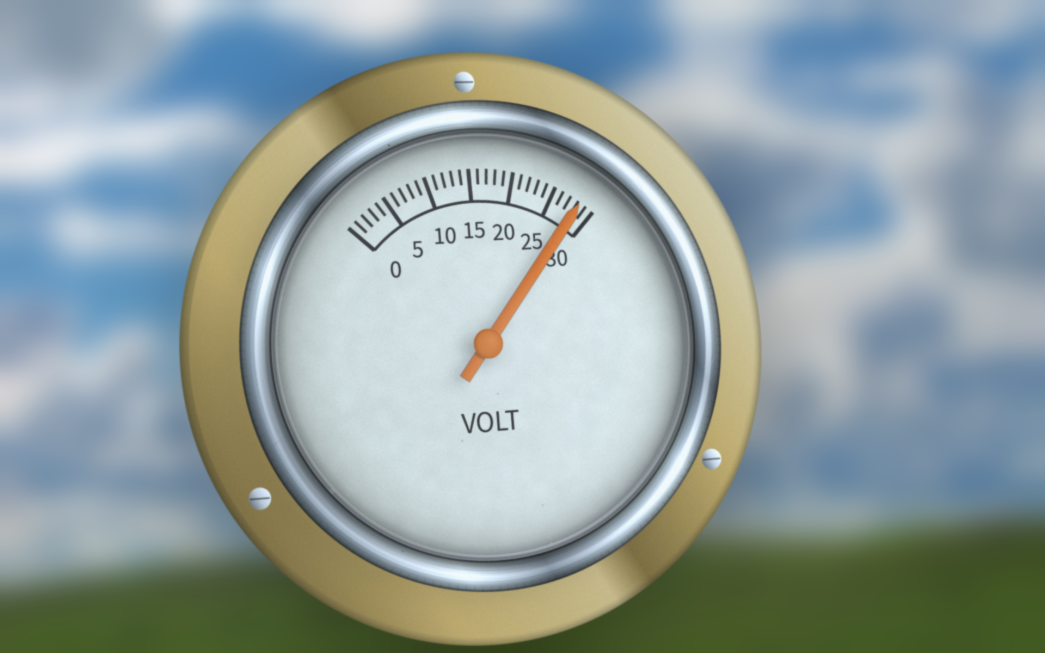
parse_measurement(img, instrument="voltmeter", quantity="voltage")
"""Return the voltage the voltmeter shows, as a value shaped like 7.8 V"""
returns 28 V
